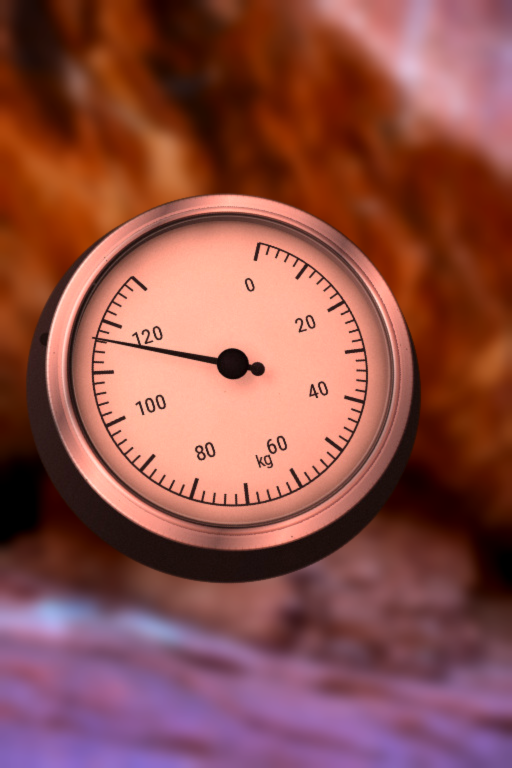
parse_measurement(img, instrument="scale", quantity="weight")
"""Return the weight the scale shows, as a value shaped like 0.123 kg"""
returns 116 kg
